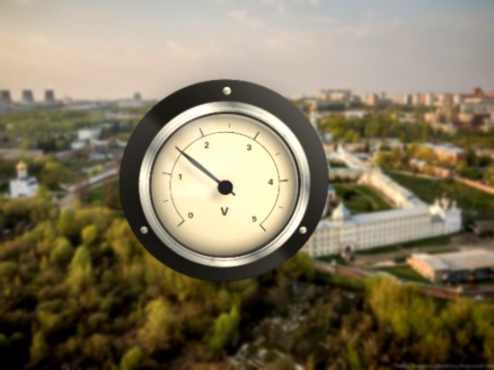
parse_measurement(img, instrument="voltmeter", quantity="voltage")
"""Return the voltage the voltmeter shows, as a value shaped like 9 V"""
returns 1.5 V
